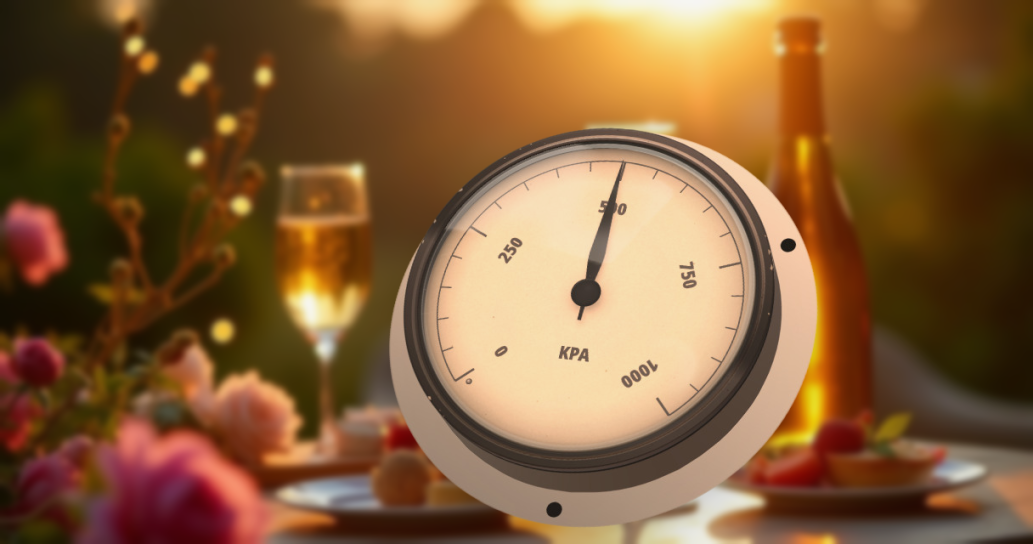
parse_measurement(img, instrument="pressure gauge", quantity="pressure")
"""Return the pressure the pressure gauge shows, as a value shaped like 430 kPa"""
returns 500 kPa
